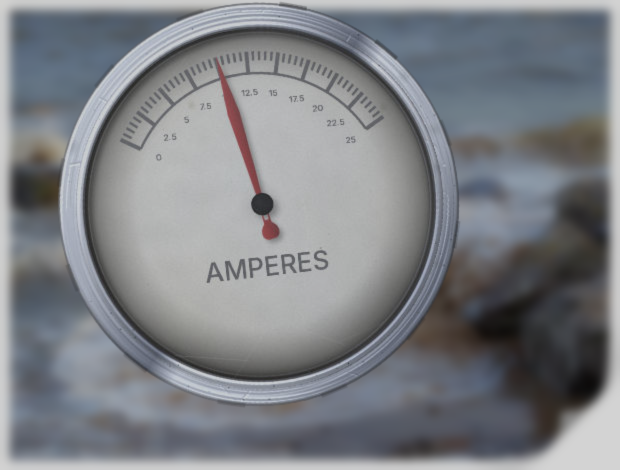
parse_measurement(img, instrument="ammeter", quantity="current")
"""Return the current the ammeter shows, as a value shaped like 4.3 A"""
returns 10 A
